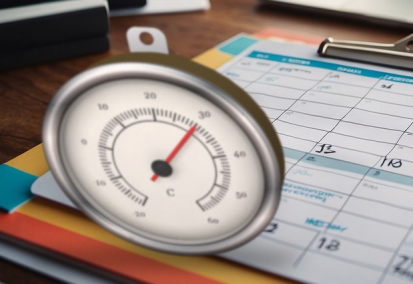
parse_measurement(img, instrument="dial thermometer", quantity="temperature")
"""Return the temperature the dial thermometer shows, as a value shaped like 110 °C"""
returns 30 °C
